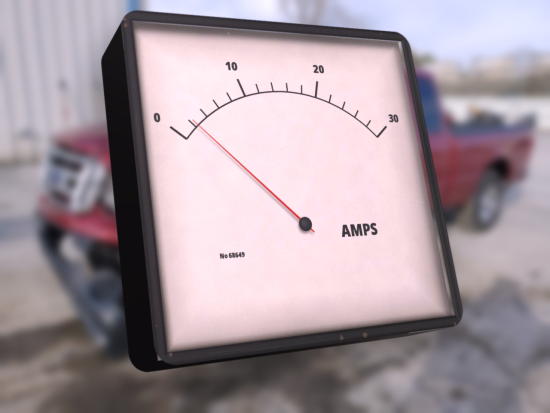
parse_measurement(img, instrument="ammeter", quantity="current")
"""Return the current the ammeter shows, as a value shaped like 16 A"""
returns 2 A
